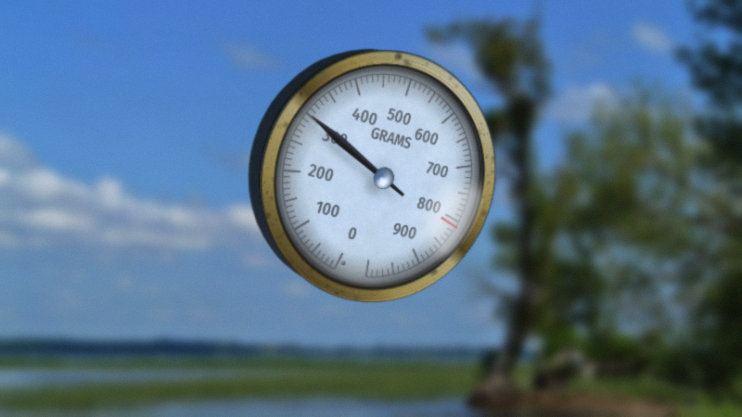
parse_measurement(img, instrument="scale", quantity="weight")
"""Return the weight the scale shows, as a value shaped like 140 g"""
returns 300 g
